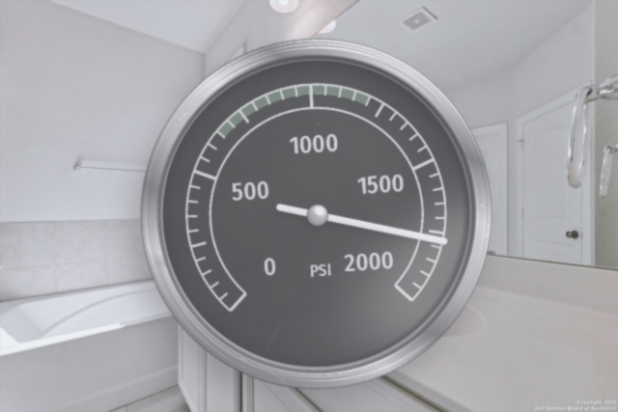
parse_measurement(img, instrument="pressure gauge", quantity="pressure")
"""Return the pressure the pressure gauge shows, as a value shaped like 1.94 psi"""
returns 1775 psi
